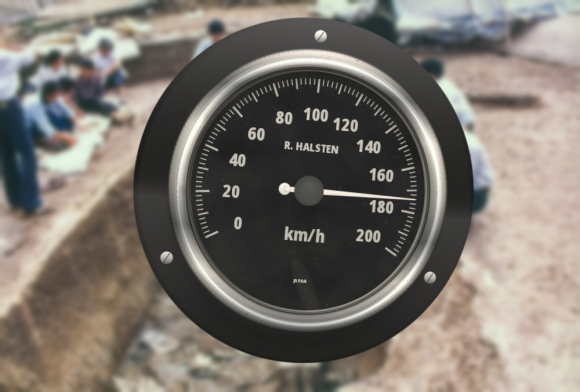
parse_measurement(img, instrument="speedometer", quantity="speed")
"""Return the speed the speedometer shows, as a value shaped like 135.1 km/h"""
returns 174 km/h
